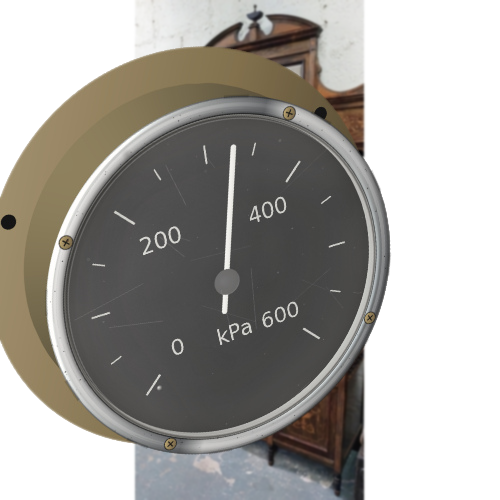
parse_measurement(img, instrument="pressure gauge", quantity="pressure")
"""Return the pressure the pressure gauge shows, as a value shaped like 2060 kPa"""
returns 325 kPa
